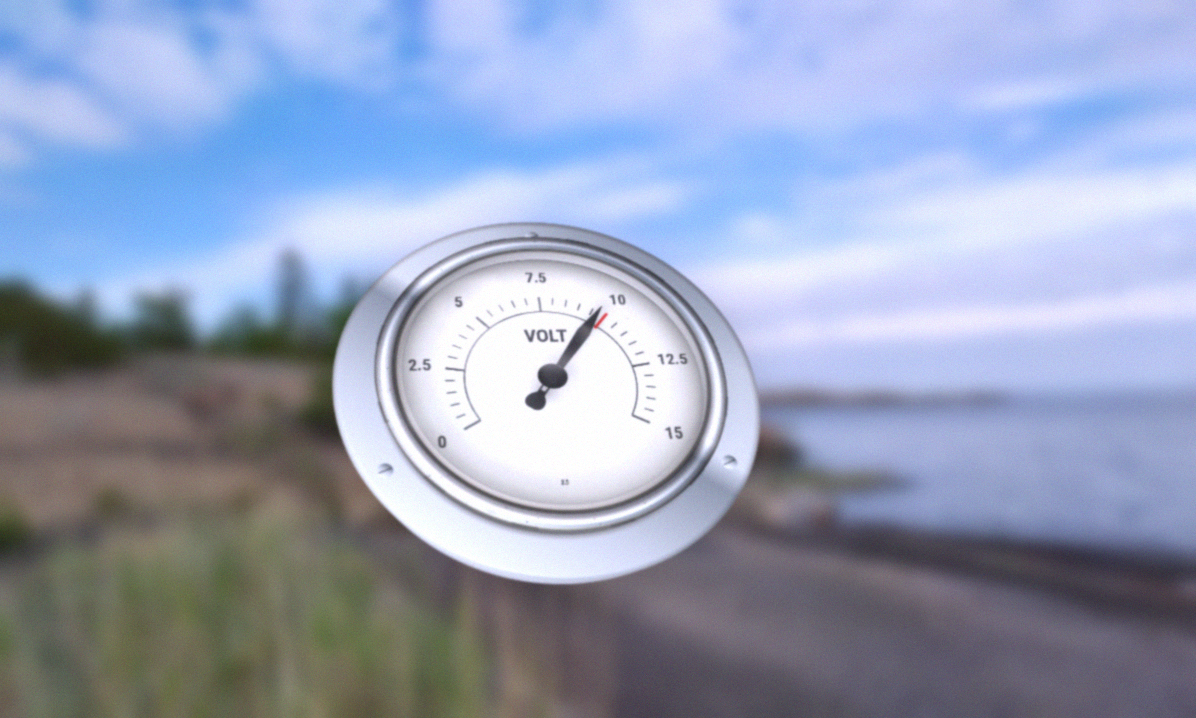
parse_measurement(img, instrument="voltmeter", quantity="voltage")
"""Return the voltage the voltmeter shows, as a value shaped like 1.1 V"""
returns 9.75 V
